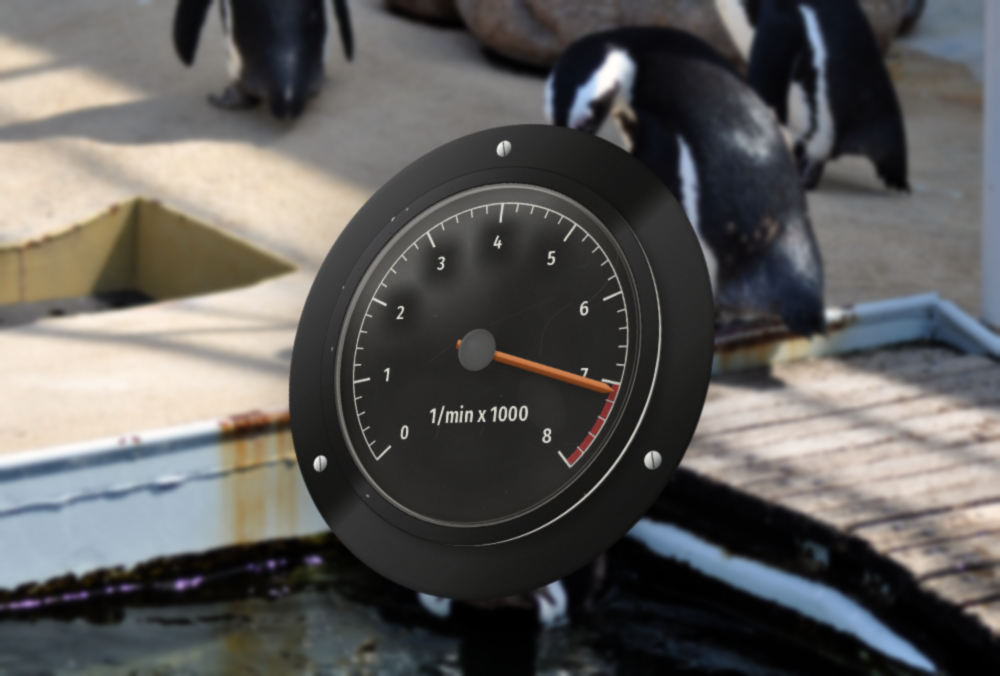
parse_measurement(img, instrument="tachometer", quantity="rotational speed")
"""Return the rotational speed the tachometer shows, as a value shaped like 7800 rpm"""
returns 7100 rpm
